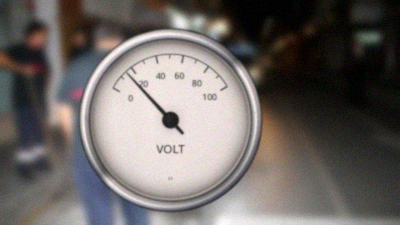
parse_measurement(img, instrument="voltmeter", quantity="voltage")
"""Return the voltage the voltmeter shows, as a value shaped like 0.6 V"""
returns 15 V
